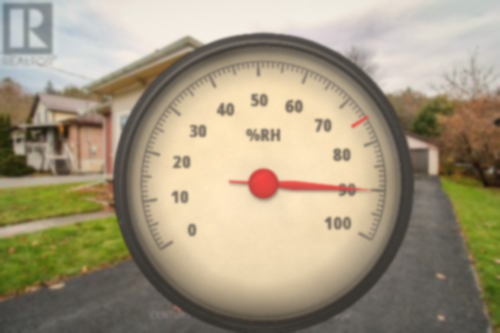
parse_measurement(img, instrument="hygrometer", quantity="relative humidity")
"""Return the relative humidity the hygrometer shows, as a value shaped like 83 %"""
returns 90 %
